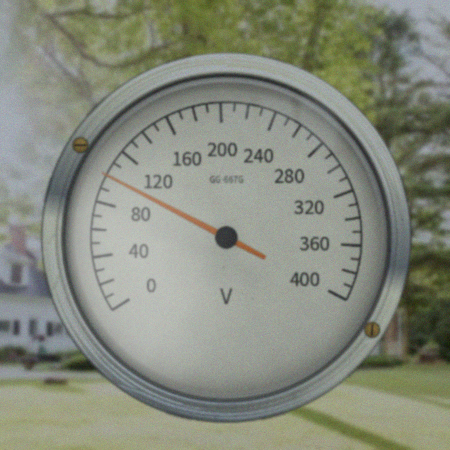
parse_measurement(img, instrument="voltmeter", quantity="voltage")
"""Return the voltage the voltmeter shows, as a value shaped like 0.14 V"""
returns 100 V
